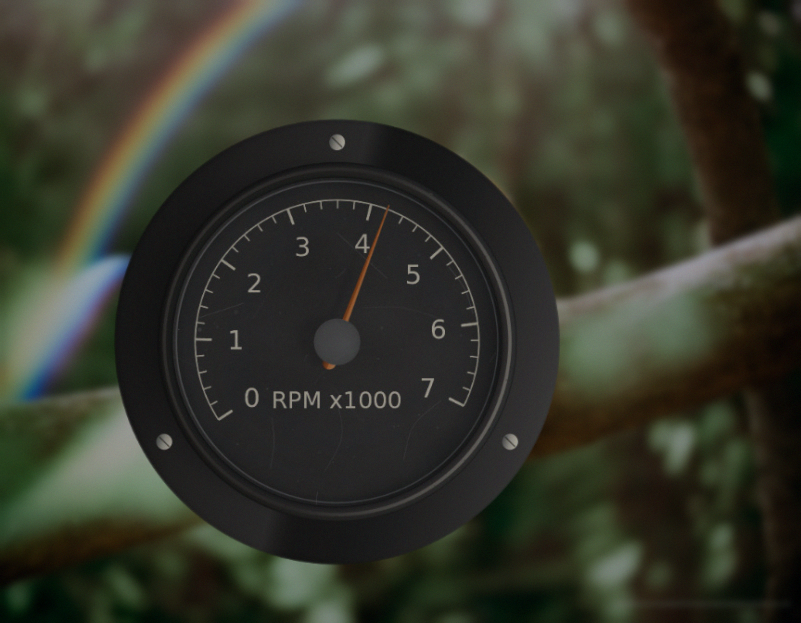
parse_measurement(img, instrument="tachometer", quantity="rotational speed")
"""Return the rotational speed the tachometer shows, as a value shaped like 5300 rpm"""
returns 4200 rpm
